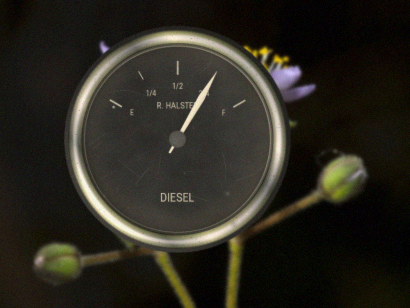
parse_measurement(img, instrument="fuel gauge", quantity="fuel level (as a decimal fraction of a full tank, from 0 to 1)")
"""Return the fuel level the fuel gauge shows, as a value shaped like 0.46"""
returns 0.75
